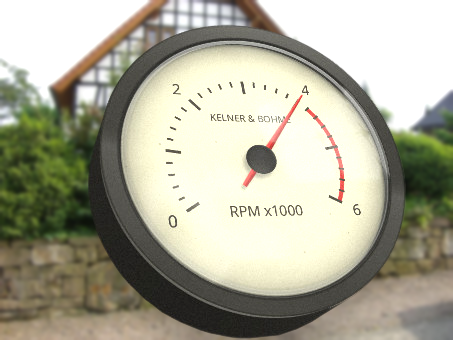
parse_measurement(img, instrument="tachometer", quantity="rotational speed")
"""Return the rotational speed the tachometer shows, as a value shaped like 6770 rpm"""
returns 4000 rpm
